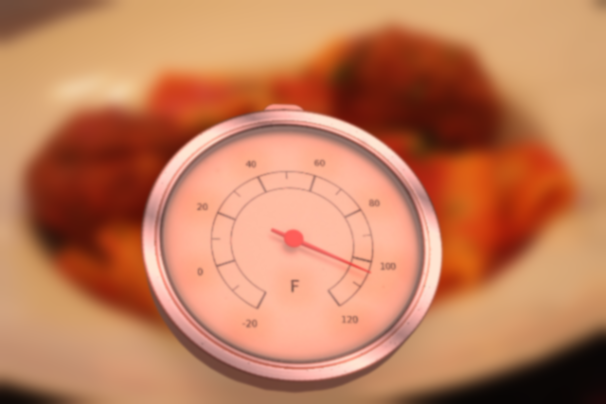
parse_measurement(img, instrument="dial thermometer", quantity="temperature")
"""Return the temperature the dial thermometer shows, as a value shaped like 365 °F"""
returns 105 °F
